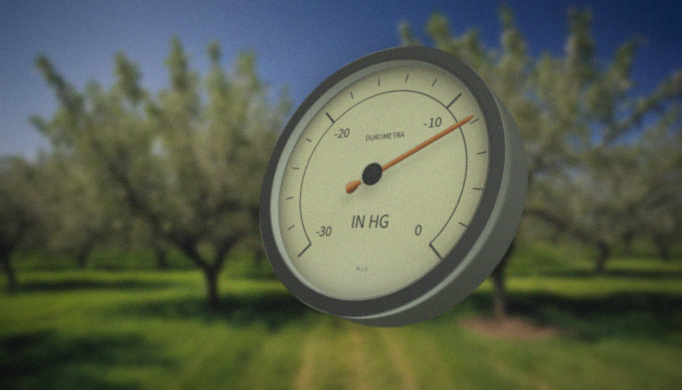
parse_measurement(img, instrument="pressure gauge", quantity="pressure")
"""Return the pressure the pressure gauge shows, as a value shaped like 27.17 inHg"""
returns -8 inHg
